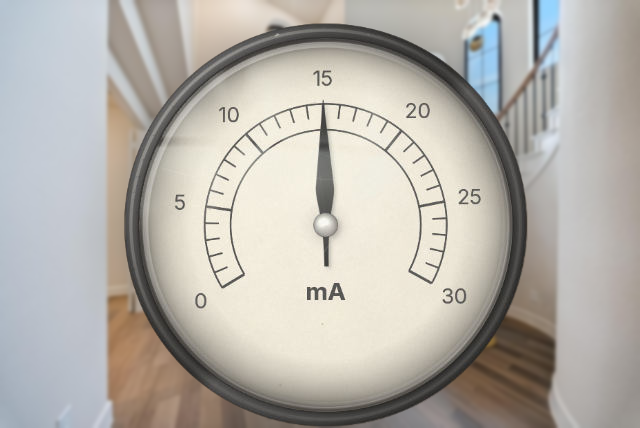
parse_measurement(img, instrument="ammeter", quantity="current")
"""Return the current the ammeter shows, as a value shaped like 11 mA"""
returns 15 mA
